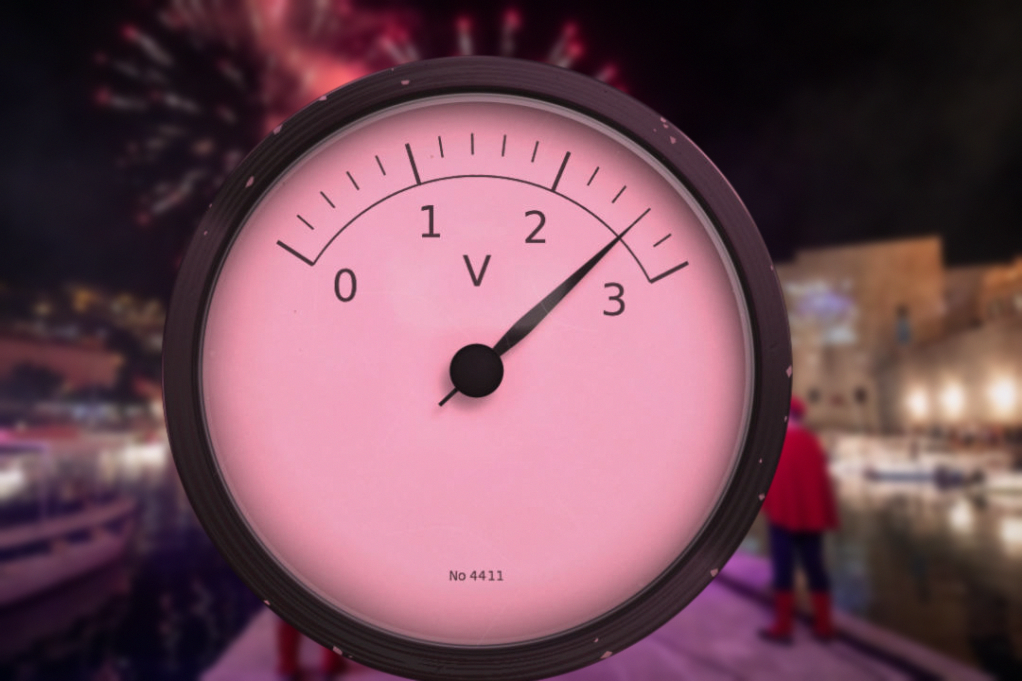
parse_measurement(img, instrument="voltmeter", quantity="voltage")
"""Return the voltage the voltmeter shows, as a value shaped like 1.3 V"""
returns 2.6 V
